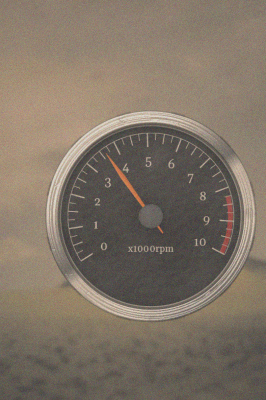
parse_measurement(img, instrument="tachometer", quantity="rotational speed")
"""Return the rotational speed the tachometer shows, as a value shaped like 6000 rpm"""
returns 3625 rpm
